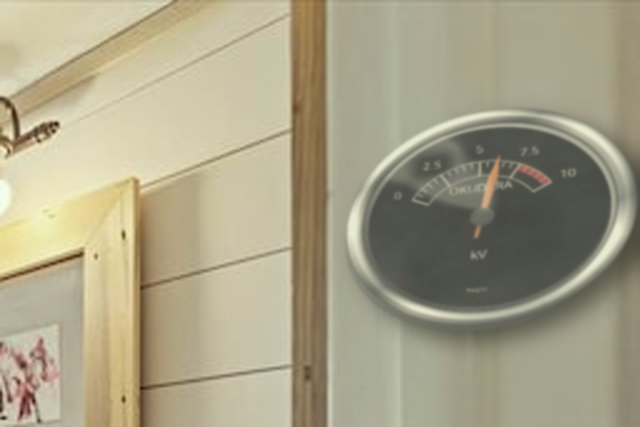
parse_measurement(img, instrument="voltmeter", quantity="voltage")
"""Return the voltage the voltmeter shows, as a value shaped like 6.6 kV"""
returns 6 kV
